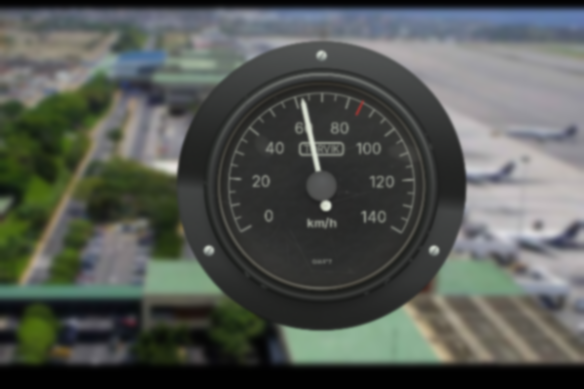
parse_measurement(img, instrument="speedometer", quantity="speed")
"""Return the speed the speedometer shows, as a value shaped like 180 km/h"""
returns 62.5 km/h
